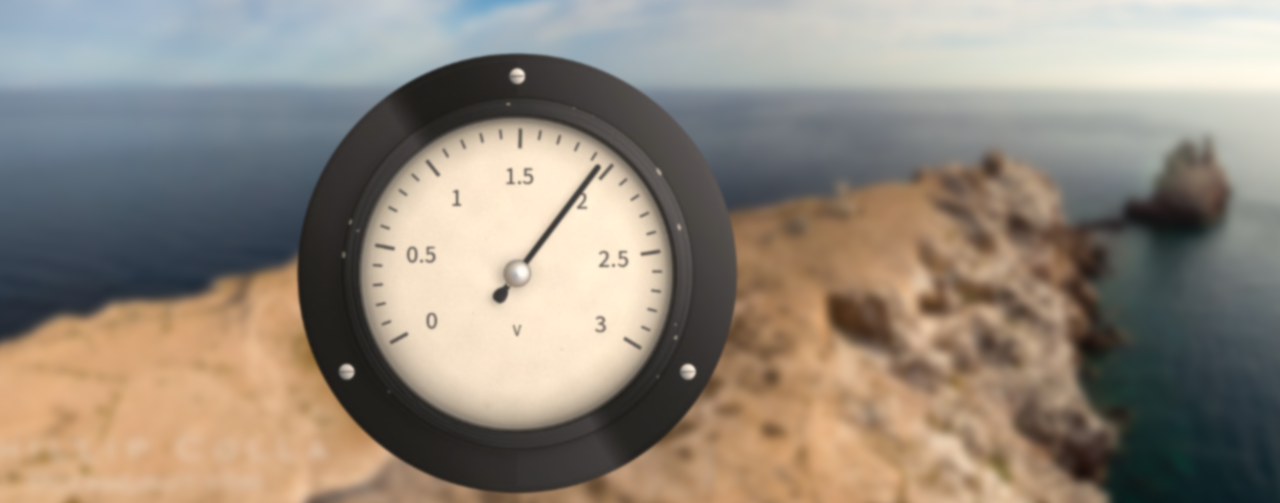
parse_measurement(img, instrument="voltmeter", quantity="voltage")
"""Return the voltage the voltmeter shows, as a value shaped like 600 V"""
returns 1.95 V
